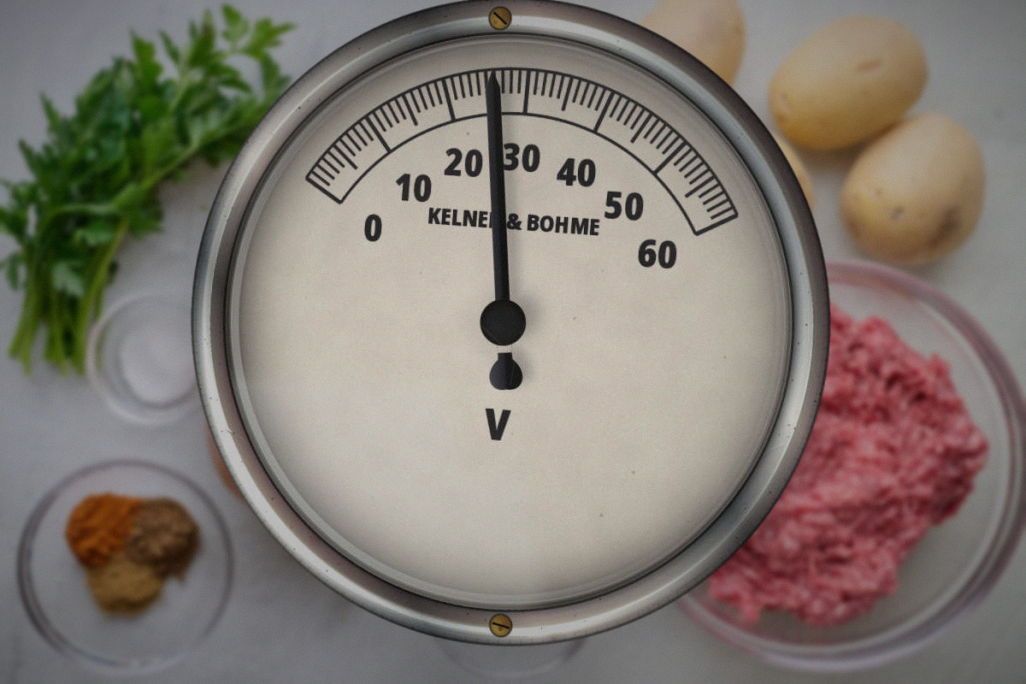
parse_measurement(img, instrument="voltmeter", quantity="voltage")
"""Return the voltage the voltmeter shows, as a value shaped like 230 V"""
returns 26 V
